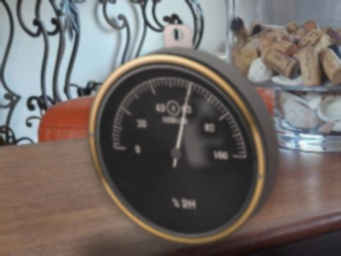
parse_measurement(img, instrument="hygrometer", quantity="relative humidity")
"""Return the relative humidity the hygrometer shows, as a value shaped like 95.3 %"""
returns 60 %
